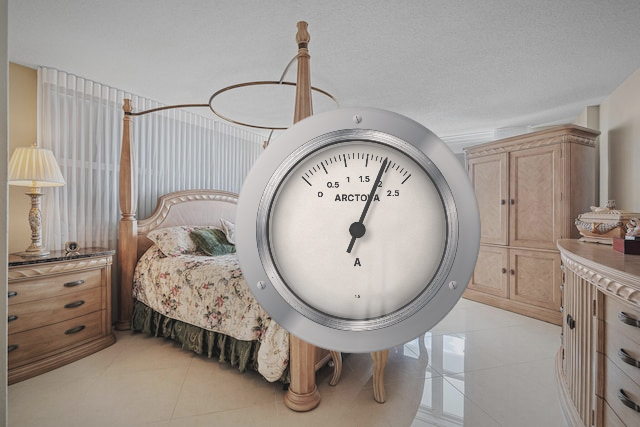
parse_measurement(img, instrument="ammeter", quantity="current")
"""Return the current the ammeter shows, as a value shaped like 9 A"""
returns 1.9 A
